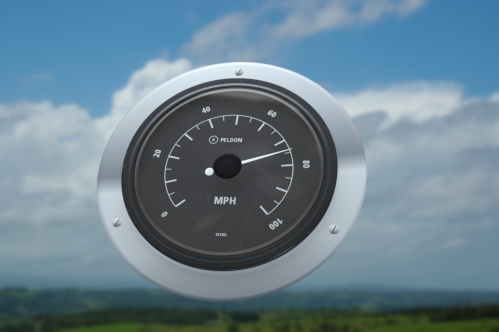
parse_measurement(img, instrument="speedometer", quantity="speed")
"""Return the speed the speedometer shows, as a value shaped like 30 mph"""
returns 75 mph
